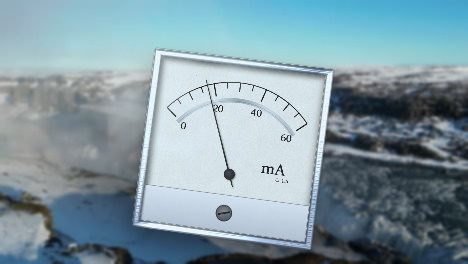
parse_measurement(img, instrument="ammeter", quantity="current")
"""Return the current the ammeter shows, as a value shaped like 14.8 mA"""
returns 17.5 mA
